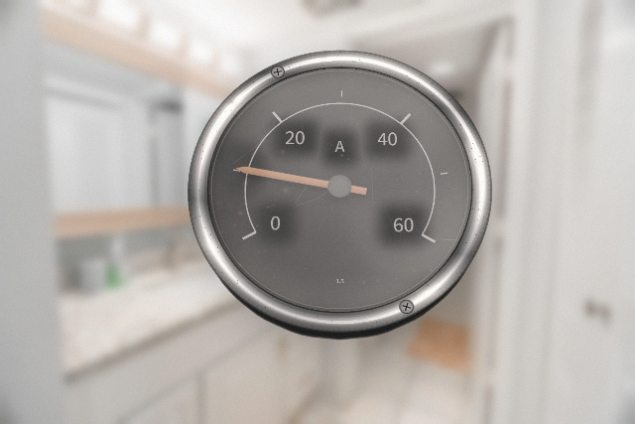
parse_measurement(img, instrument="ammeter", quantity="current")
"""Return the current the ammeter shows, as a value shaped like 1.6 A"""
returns 10 A
